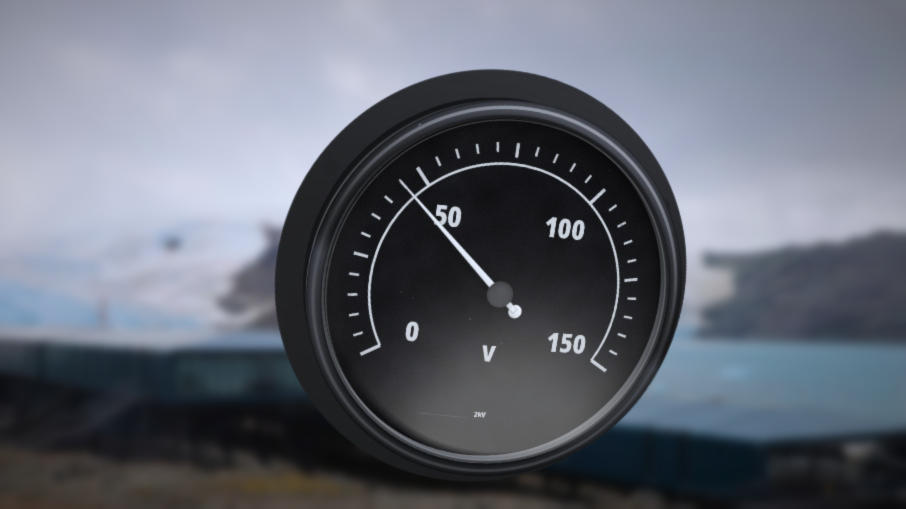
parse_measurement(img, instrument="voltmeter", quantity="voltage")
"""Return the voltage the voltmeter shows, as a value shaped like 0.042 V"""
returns 45 V
